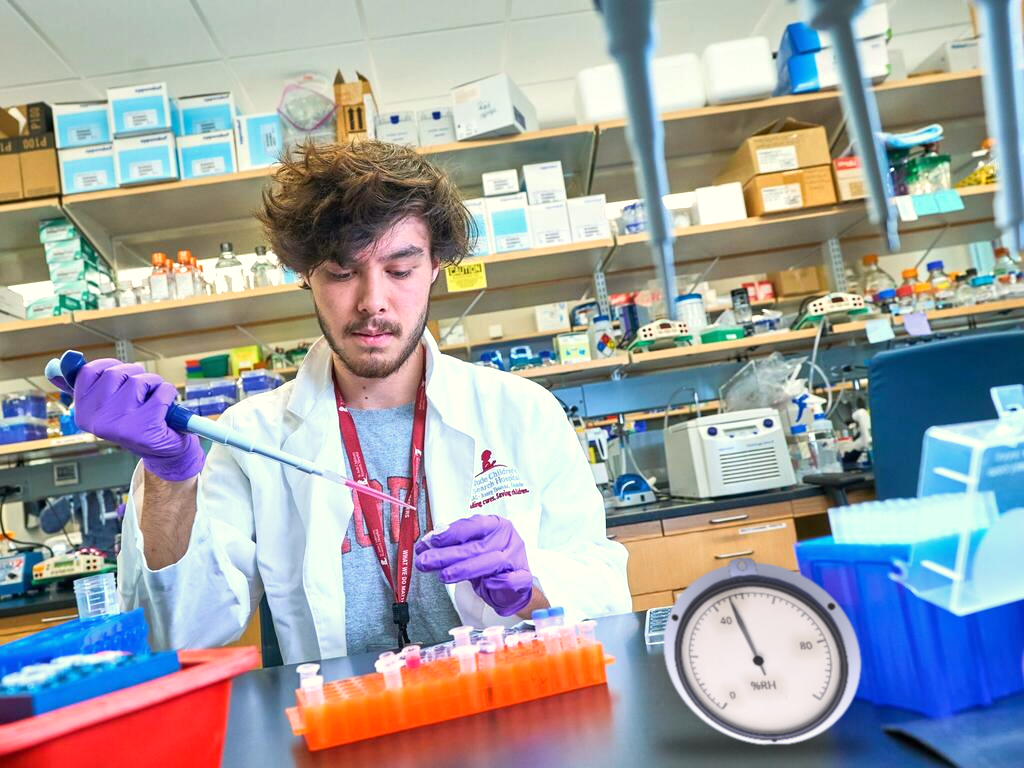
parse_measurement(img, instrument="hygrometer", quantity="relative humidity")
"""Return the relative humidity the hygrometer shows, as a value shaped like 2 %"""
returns 46 %
